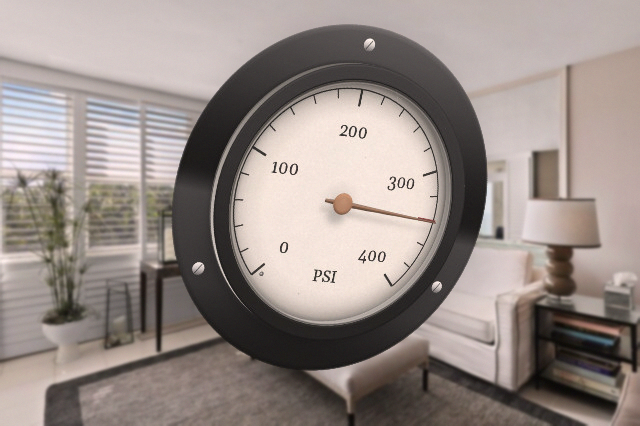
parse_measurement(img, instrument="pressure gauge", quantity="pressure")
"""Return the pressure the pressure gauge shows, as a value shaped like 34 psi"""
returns 340 psi
